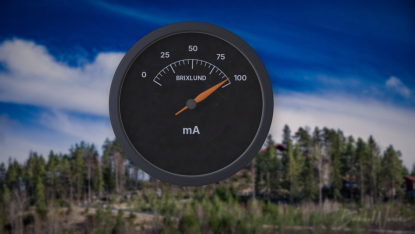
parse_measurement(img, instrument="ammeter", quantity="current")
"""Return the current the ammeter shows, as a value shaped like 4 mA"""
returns 95 mA
